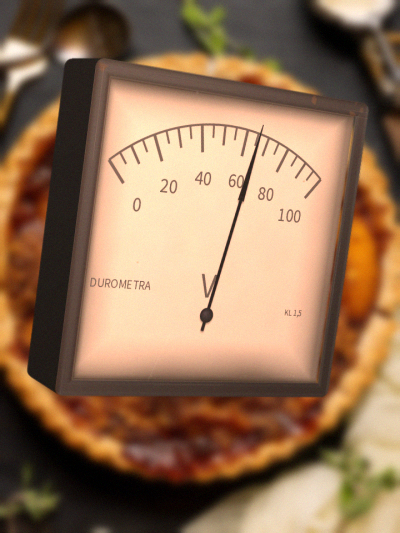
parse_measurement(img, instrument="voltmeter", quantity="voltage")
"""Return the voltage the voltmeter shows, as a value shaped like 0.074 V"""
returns 65 V
